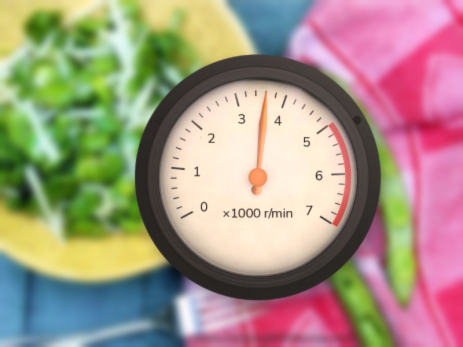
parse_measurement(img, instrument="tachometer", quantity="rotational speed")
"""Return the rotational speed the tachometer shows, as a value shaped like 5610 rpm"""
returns 3600 rpm
